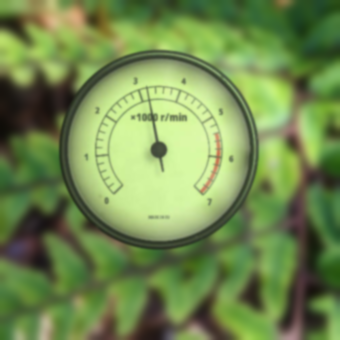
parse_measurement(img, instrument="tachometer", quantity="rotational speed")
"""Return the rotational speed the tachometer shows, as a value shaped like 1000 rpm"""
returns 3200 rpm
